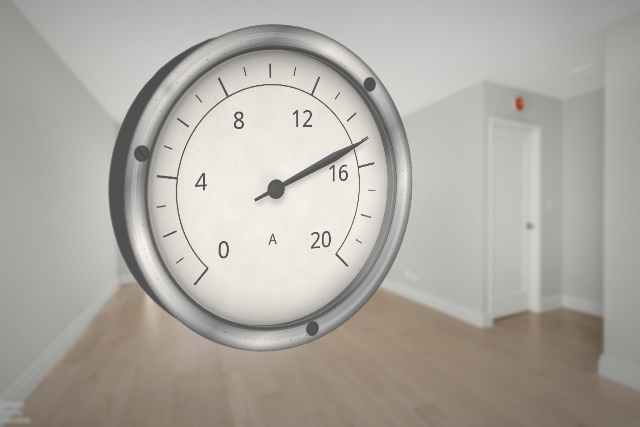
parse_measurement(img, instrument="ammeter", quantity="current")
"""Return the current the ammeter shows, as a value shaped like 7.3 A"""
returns 15 A
